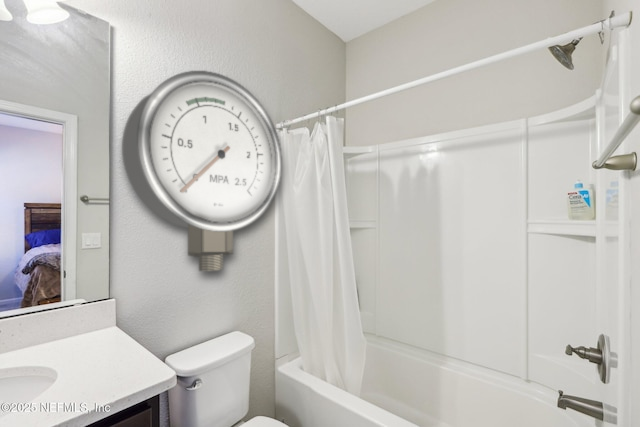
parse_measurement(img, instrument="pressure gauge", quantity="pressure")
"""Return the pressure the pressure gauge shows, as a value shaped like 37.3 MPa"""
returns 0 MPa
